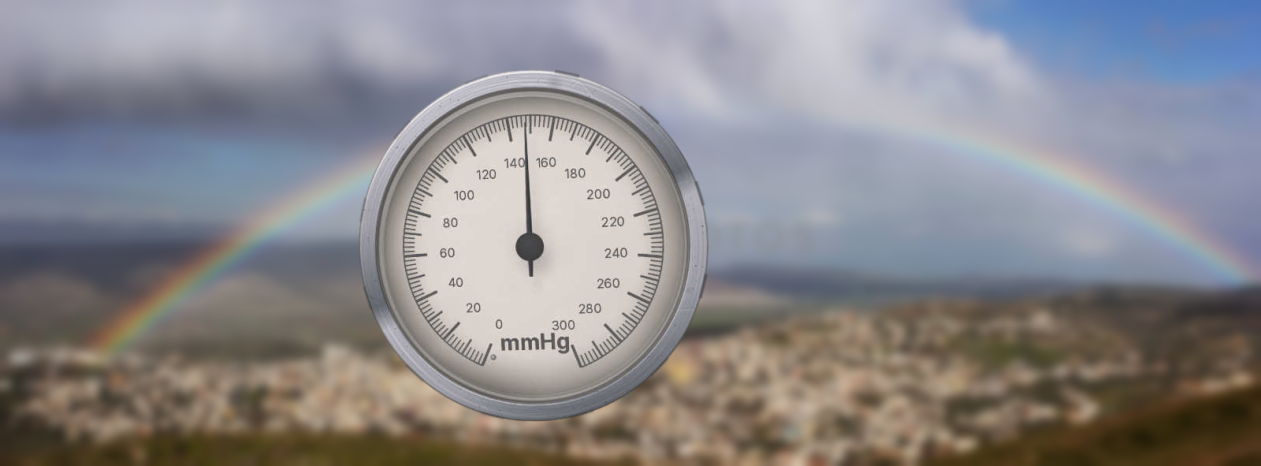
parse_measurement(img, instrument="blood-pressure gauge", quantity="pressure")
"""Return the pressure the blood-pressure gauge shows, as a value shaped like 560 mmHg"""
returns 148 mmHg
